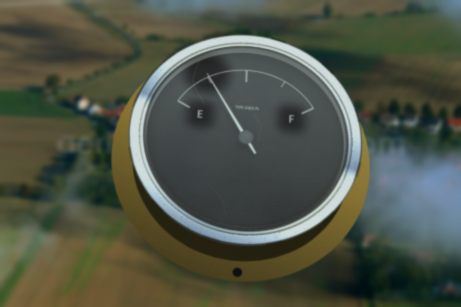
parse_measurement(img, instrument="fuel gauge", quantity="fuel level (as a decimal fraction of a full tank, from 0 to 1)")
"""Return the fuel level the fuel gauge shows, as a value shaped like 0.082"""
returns 0.25
